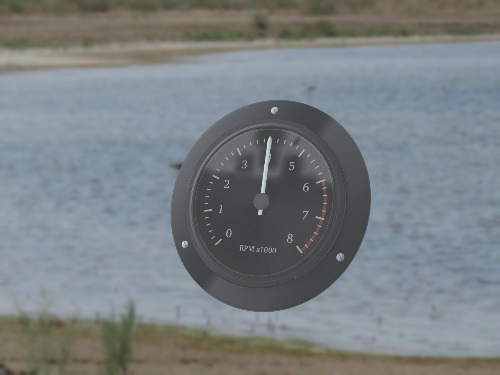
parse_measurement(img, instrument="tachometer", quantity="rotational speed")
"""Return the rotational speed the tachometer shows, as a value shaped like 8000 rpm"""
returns 4000 rpm
